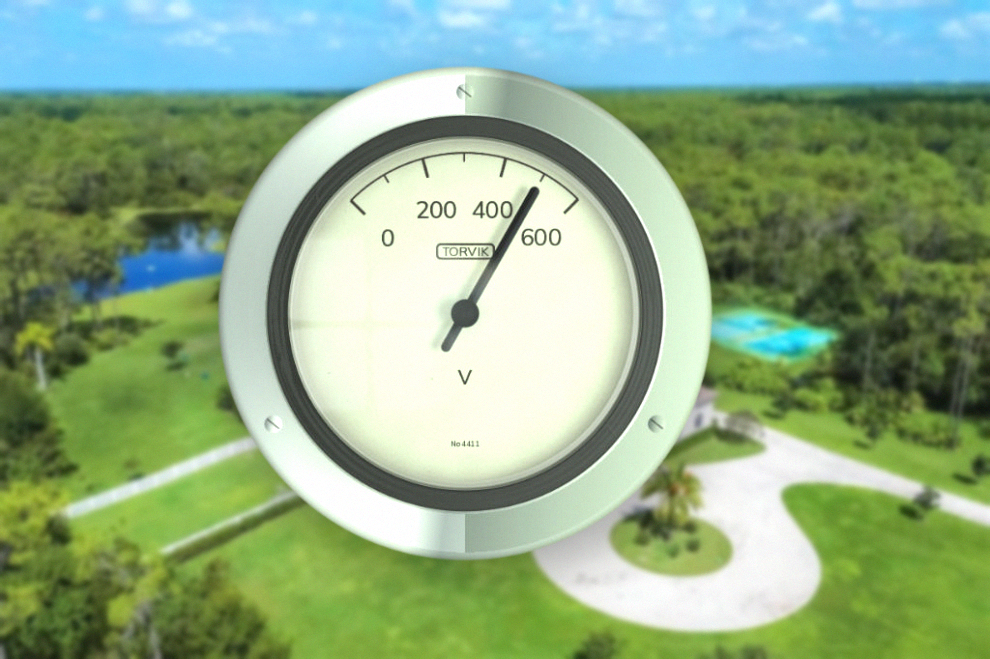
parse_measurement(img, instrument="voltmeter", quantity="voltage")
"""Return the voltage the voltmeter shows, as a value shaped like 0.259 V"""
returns 500 V
